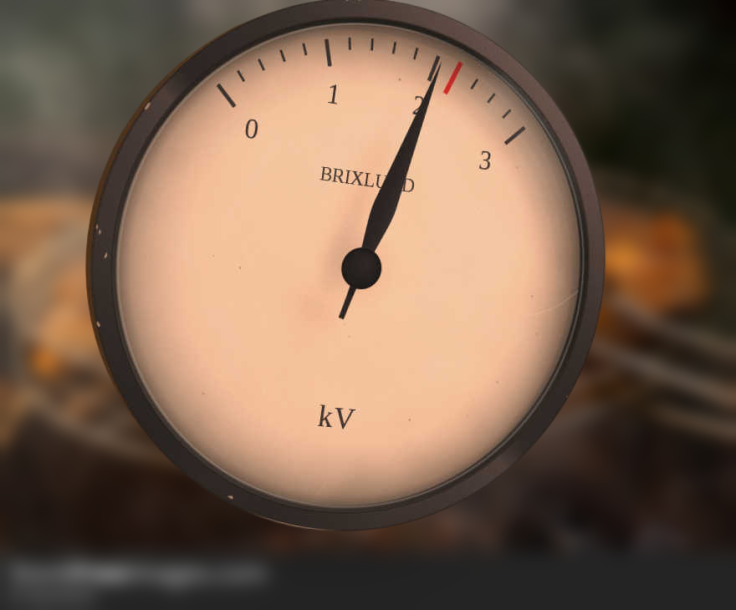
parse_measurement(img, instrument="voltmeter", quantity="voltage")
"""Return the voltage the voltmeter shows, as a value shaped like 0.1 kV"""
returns 2 kV
